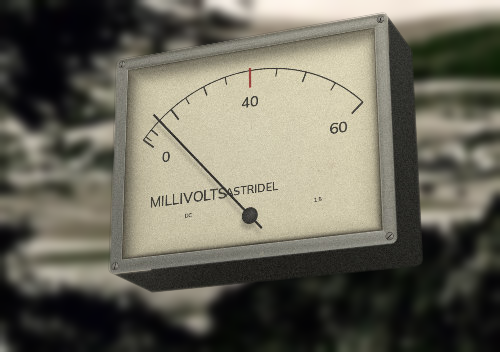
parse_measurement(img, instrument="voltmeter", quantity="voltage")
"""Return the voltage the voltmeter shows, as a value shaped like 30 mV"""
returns 15 mV
